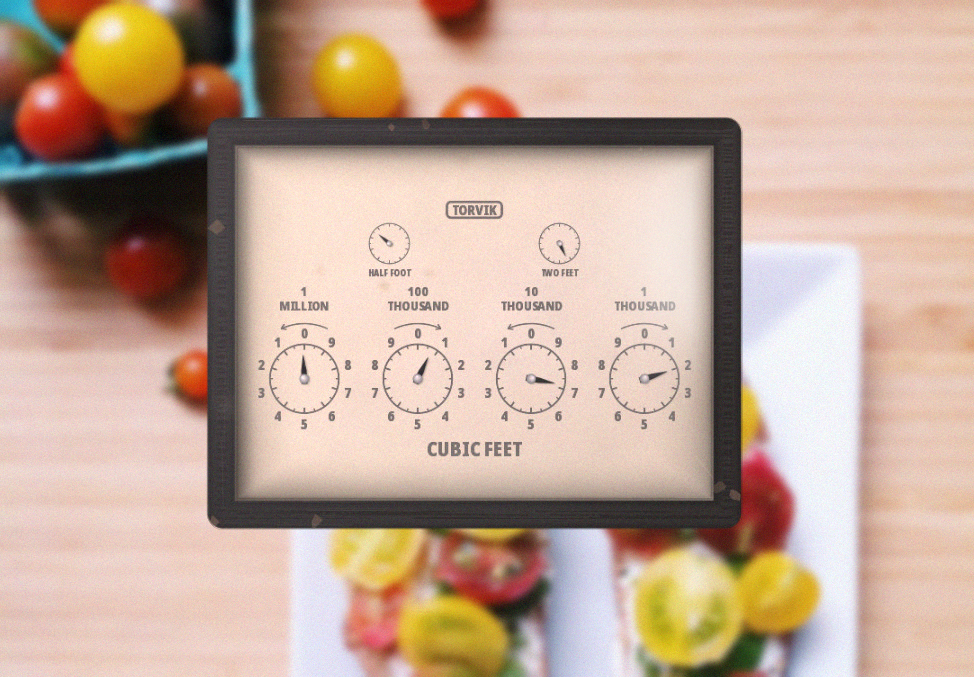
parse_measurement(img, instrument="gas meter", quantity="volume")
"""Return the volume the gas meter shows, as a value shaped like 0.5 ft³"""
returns 7200 ft³
